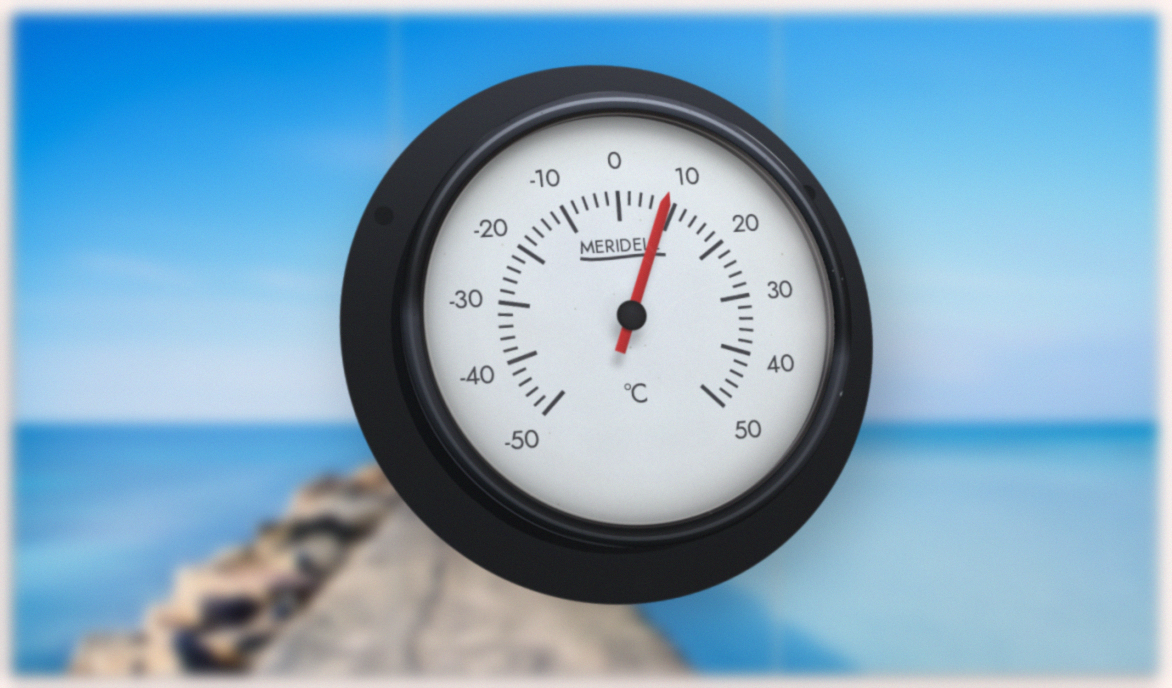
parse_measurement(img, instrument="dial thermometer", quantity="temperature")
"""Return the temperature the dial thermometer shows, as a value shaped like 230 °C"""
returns 8 °C
